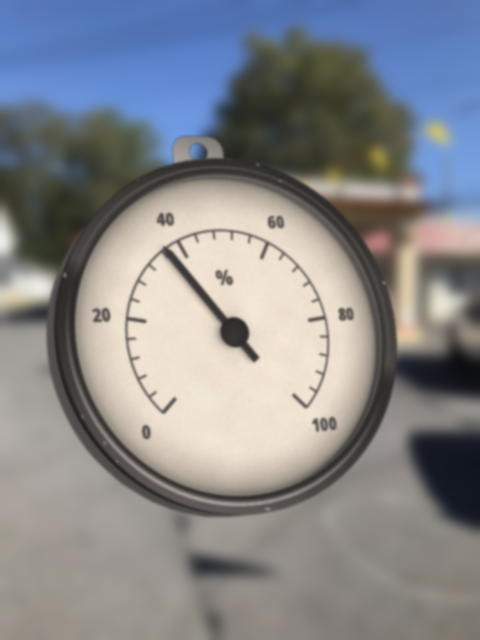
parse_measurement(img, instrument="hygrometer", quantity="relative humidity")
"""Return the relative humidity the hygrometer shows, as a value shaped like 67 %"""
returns 36 %
